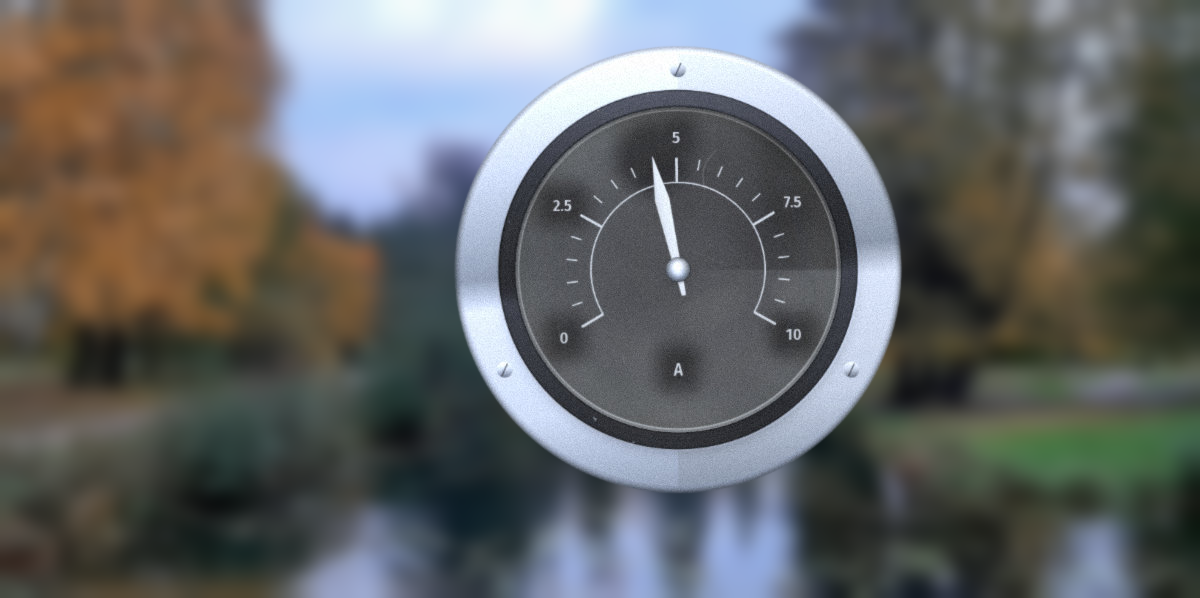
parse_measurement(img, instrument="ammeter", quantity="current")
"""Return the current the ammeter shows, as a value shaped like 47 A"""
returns 4.5 A
